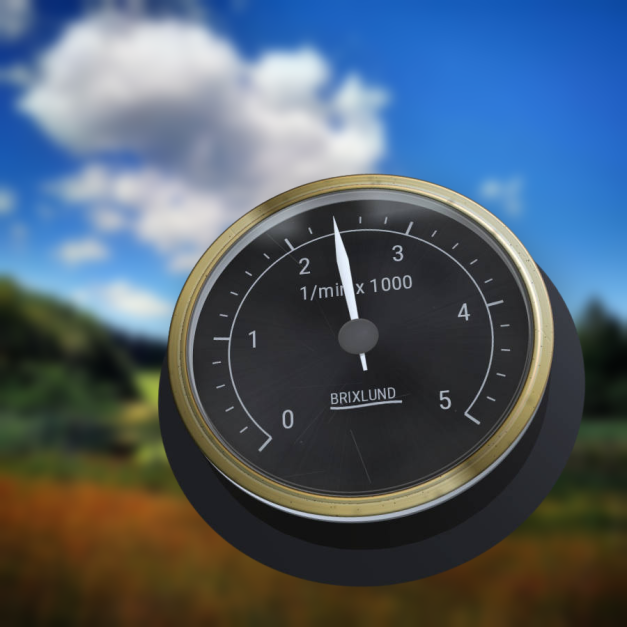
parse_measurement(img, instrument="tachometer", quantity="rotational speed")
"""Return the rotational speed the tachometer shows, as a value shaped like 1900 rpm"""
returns 2400 rpm
